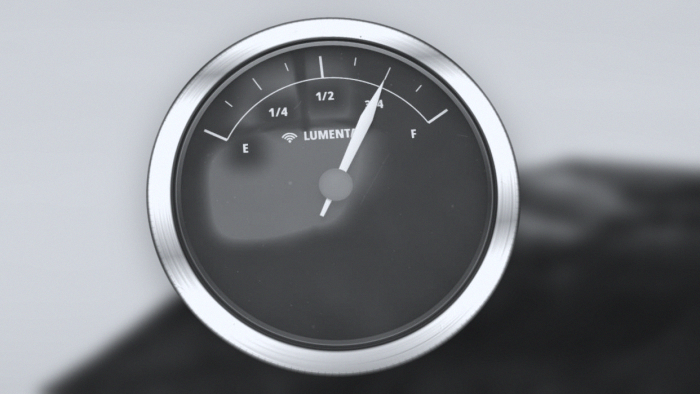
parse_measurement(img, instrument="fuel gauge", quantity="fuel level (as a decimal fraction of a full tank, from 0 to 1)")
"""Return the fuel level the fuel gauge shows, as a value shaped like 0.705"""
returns 0.75
